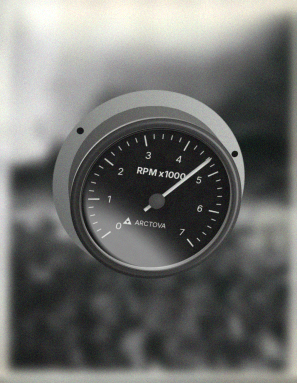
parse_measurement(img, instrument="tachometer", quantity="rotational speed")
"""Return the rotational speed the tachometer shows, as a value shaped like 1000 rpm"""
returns 4600 rpm
